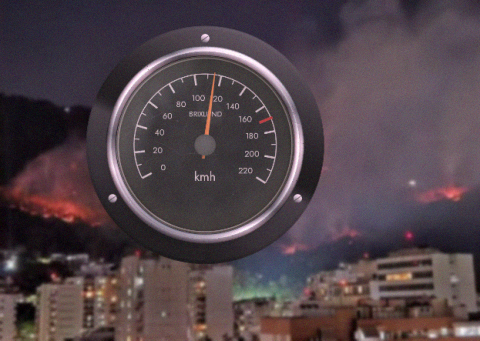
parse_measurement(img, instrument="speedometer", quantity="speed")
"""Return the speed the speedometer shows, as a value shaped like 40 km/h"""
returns 115 km/h
